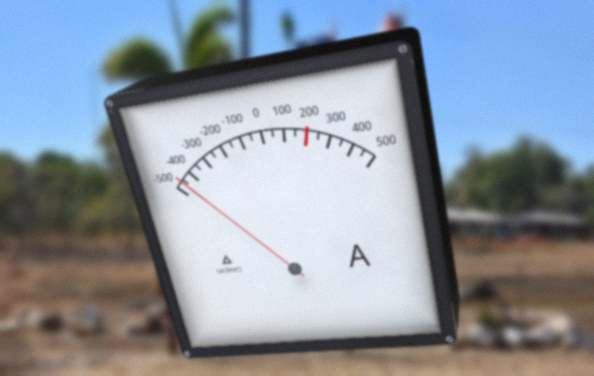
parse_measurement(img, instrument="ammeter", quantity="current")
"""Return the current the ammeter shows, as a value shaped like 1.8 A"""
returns -450 A
